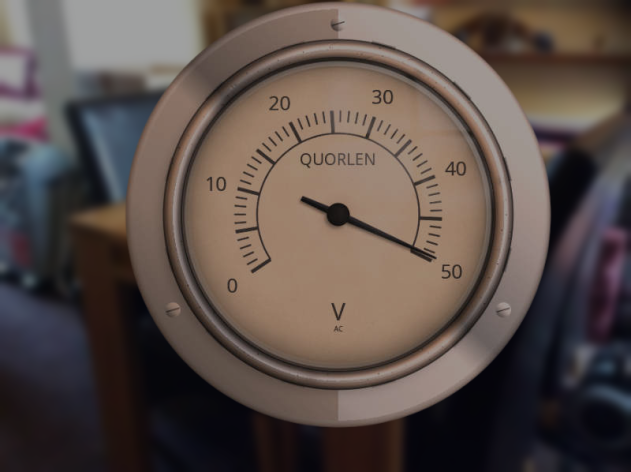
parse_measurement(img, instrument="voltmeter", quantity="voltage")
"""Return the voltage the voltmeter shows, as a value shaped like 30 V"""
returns 49.5 V
